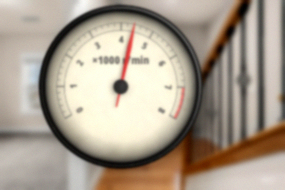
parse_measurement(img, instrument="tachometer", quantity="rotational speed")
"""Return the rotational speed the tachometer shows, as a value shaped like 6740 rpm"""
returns 4400 rpm
